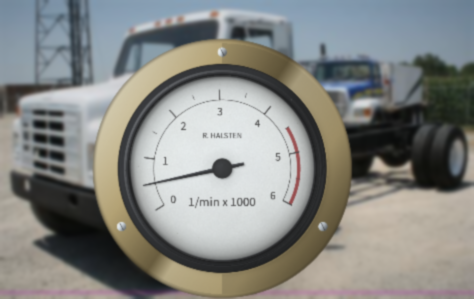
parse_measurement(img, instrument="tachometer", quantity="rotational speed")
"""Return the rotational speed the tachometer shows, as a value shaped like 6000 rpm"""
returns 500 rpm
